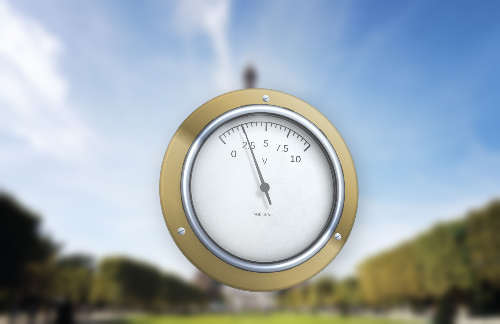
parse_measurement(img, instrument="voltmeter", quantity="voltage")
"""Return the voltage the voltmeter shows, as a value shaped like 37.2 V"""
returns 2.5 V
